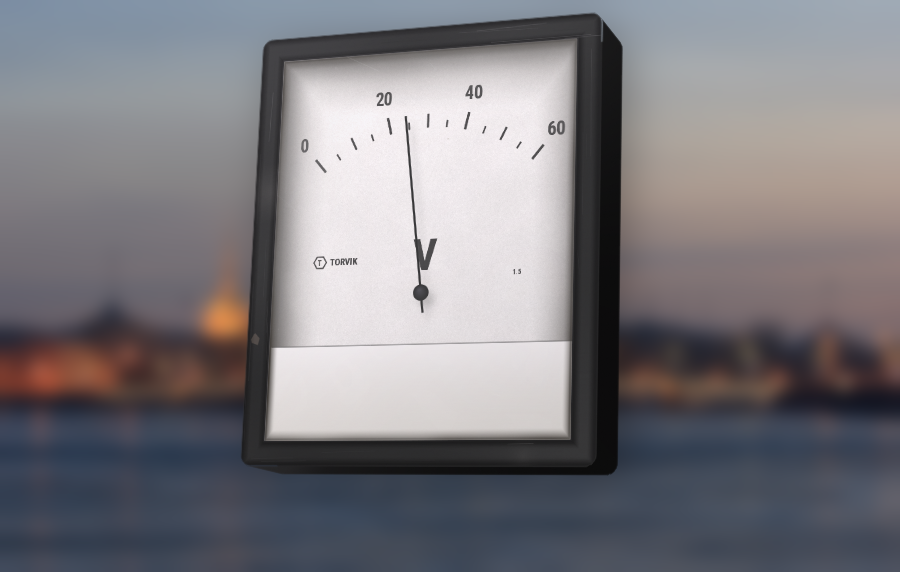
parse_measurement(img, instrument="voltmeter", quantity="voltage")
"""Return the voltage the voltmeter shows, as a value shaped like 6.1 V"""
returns 25 V
